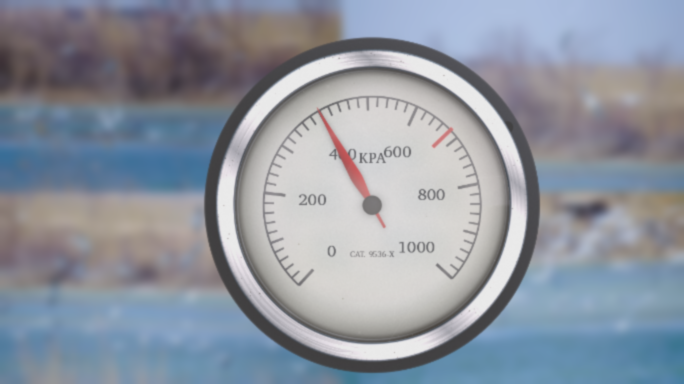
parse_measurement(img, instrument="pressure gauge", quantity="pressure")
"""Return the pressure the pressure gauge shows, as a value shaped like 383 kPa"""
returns 400 kPa
